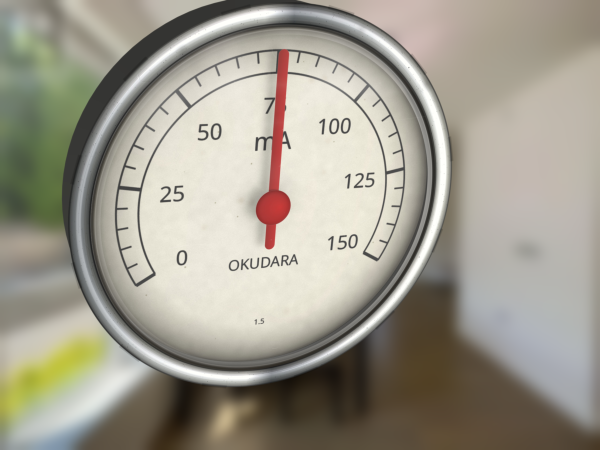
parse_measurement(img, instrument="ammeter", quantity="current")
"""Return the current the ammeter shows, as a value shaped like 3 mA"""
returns 75 mA
